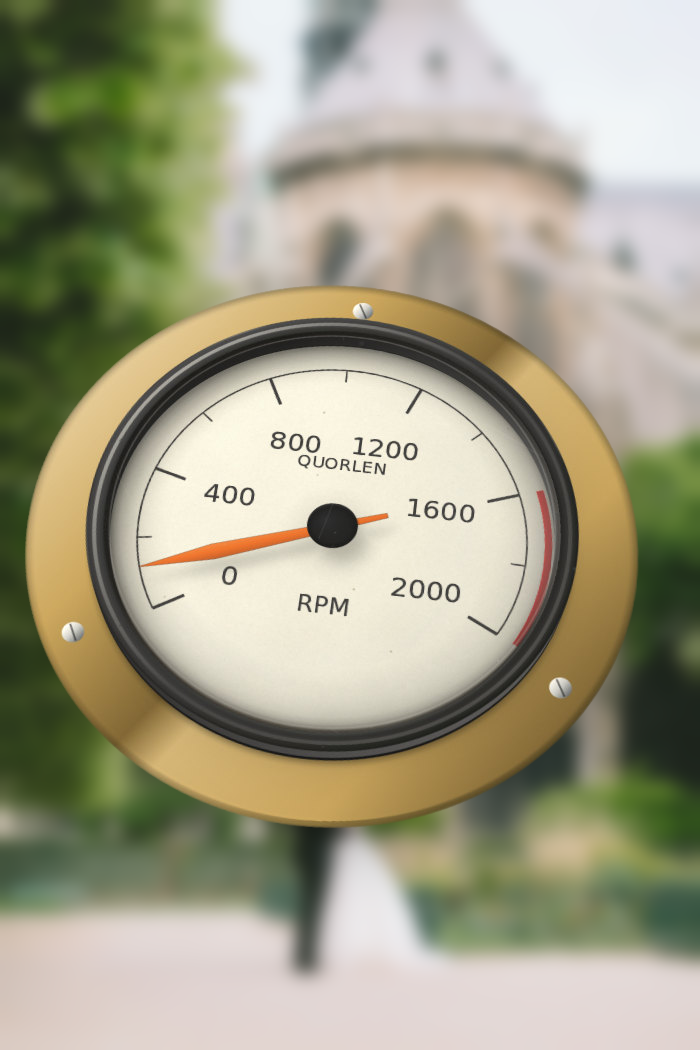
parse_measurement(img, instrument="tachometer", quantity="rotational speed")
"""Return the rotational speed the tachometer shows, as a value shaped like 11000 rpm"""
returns 100 rpm
